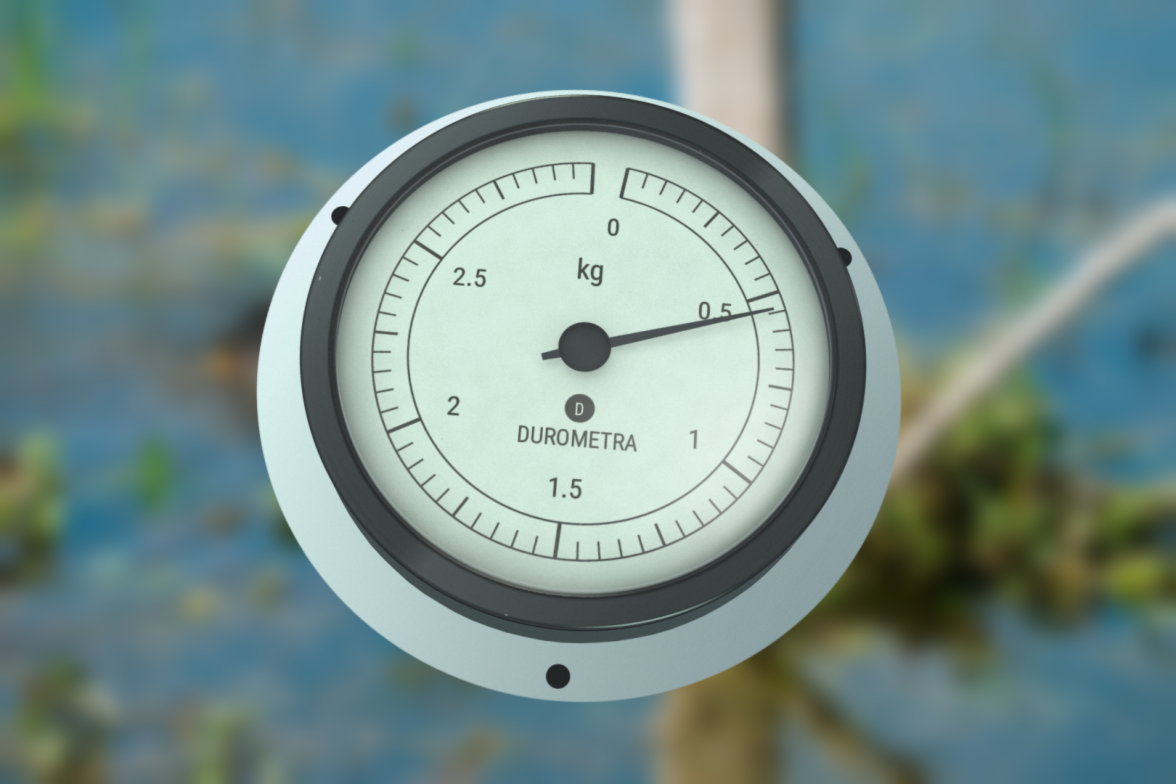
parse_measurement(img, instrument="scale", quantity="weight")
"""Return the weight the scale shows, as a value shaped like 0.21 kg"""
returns 0.55 kg
